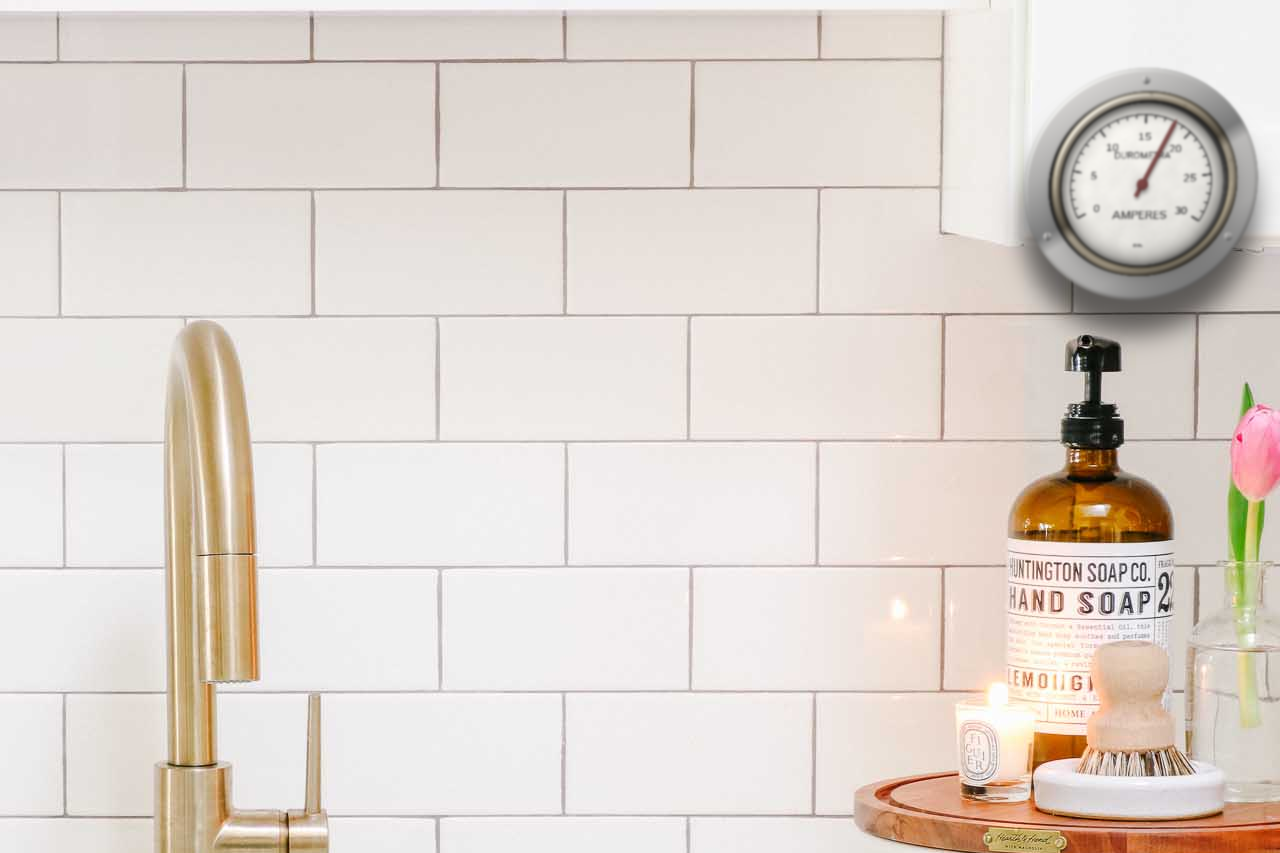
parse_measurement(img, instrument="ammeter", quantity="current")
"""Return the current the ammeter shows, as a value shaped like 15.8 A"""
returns 18 A
